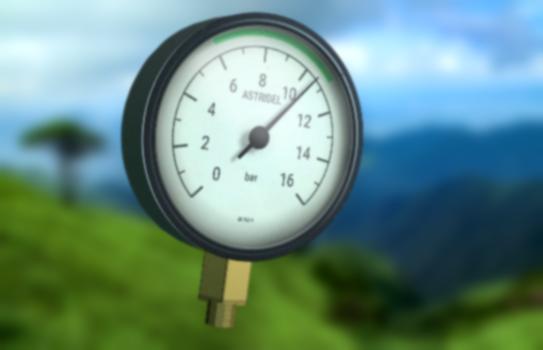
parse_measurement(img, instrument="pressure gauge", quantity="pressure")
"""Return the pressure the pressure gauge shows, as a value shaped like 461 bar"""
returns 10.5 bar
